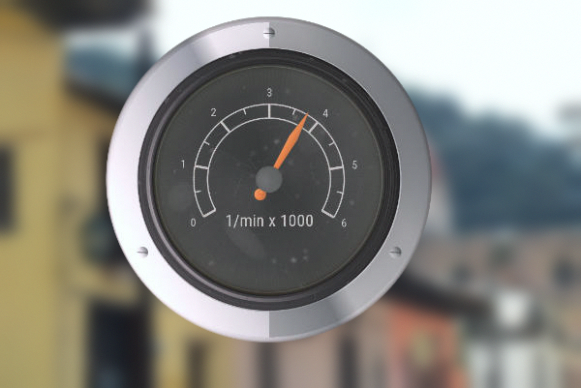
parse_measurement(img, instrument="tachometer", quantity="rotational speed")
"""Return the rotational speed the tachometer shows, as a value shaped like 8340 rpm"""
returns 3750 rpm
